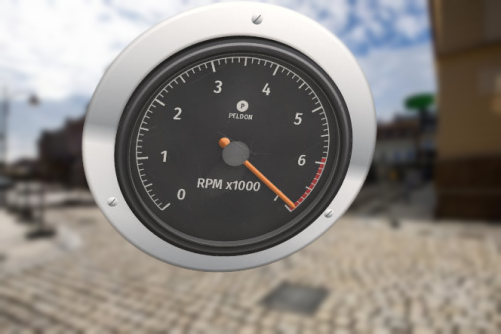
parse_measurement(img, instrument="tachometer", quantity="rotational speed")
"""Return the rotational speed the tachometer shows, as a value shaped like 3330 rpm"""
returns 6900 rpm
